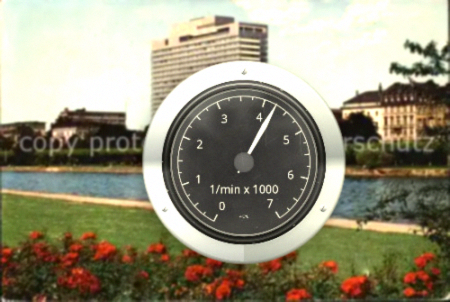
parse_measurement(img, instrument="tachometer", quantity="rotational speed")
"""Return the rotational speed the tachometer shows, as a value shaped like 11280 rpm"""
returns 4250 rpm
